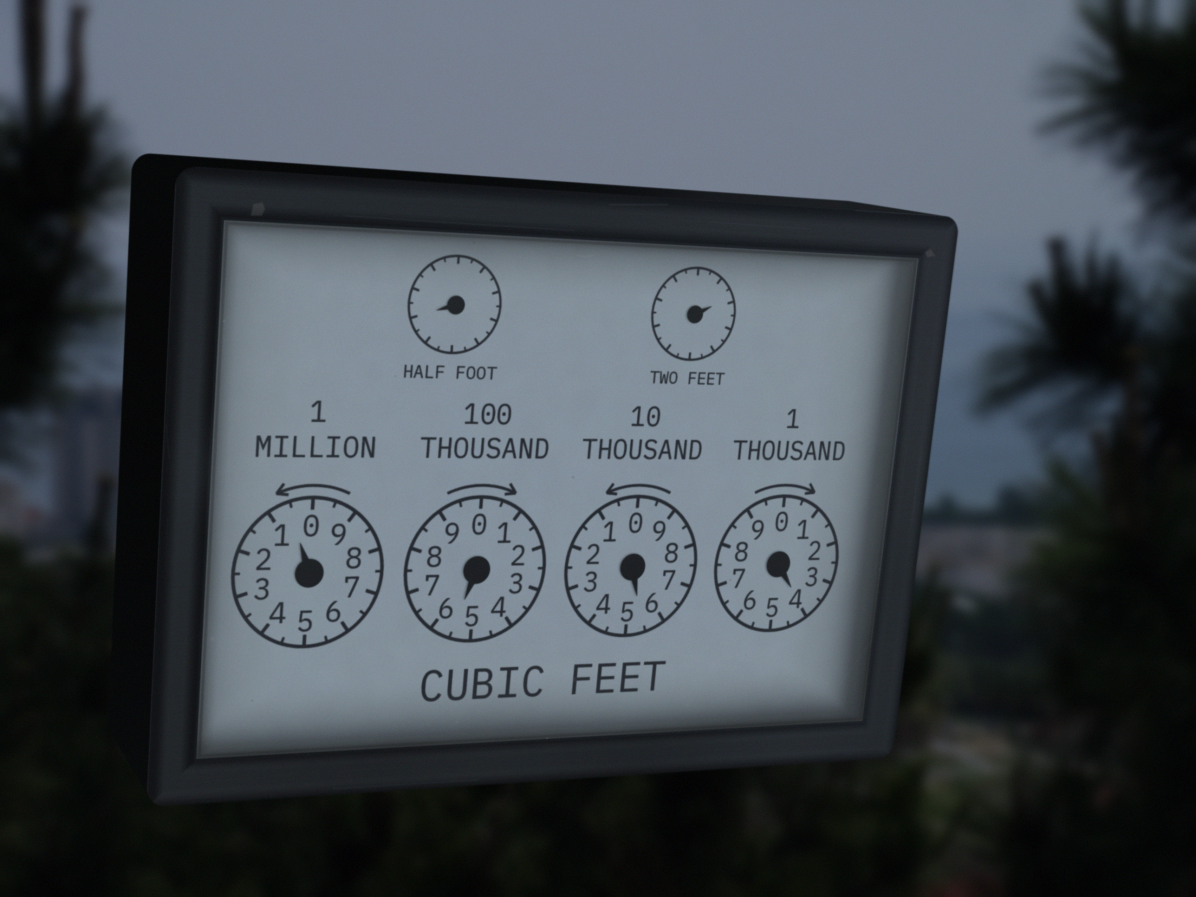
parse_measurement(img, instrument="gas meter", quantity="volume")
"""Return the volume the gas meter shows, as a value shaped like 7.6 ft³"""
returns 55400 ft³
